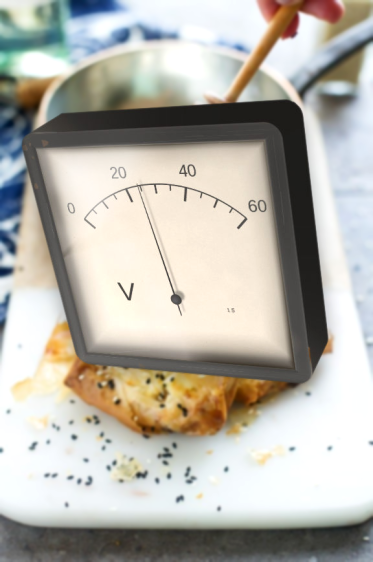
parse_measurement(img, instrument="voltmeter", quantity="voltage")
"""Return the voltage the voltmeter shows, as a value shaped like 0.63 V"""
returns 25 V
